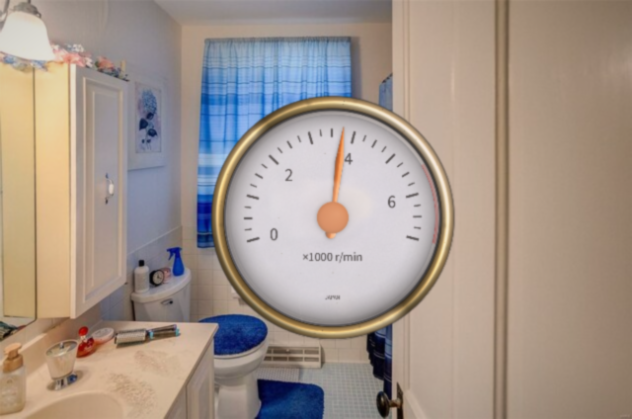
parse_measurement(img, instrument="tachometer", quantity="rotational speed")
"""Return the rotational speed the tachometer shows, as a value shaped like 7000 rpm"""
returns 3750 rpm
